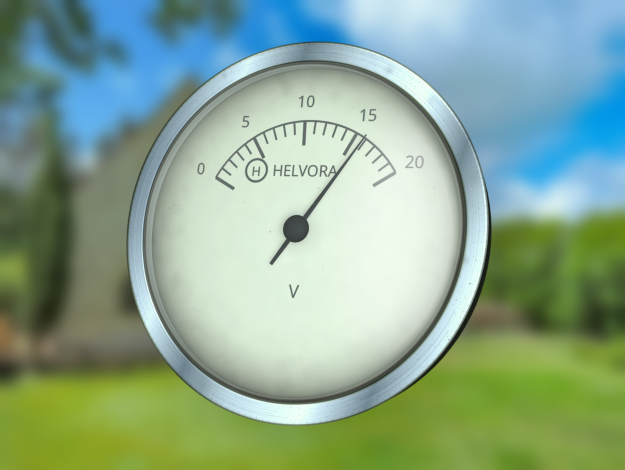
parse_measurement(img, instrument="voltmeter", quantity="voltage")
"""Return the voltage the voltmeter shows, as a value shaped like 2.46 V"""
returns 16 V
